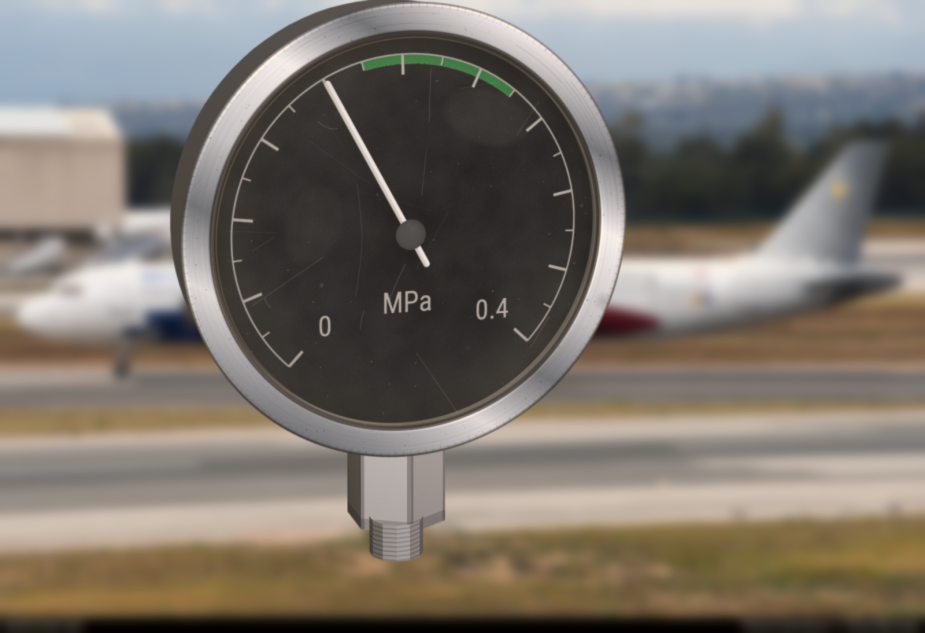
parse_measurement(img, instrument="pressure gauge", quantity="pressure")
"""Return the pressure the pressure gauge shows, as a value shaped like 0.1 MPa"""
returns 0.16 MPa
